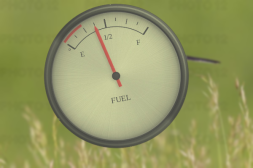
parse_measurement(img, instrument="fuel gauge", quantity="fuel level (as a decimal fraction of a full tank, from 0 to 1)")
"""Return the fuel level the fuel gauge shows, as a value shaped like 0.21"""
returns 0.375
